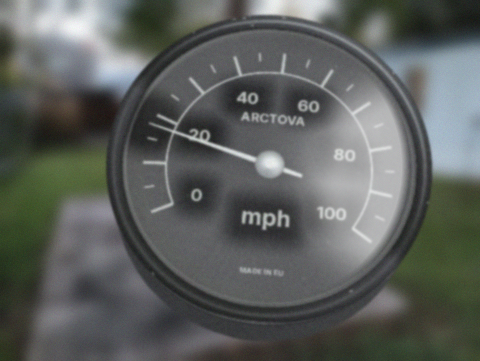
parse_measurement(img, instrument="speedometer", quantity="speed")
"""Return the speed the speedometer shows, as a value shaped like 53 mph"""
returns 17.5 mph
